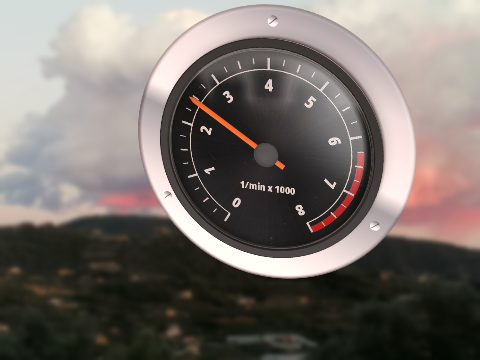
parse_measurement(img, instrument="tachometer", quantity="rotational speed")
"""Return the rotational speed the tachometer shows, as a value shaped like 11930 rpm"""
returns 2500 rpm
